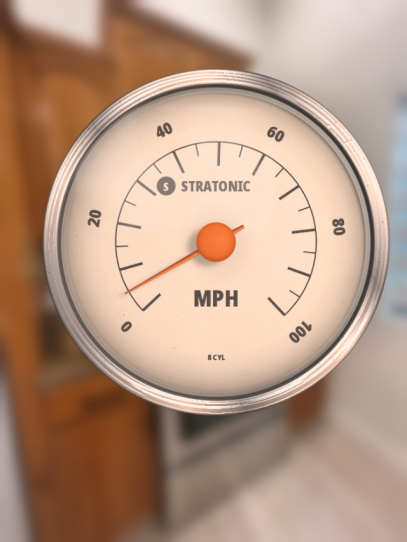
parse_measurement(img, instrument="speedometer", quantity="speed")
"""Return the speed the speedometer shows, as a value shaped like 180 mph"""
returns 5 mph
